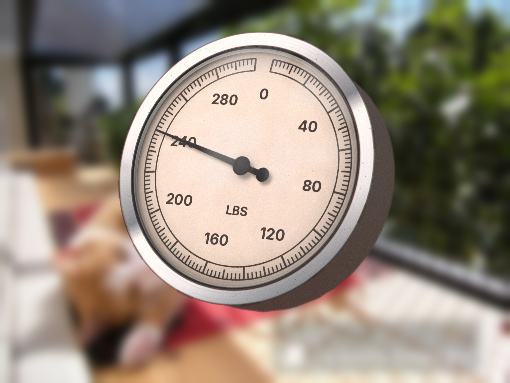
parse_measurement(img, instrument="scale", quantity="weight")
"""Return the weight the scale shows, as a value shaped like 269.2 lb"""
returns 240 lb
